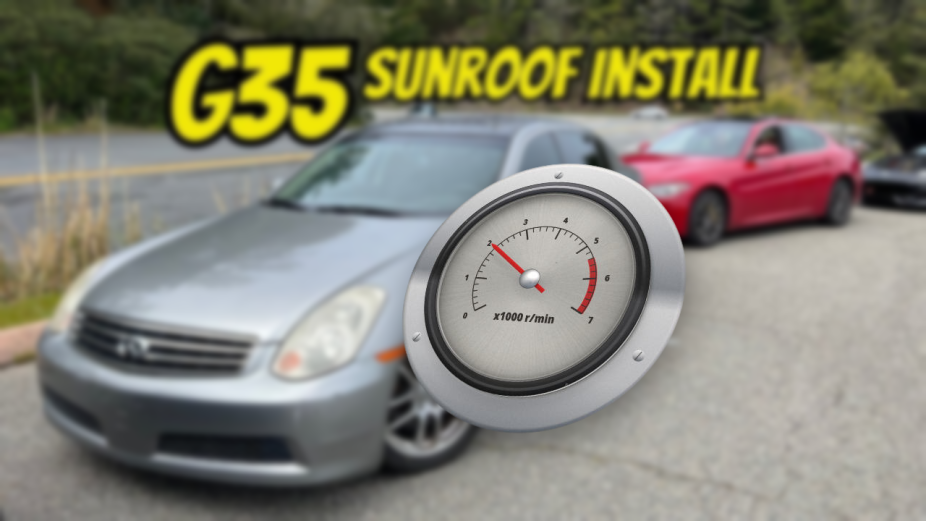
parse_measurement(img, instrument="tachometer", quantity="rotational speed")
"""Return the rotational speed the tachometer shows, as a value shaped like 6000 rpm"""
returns 2000 rpm
